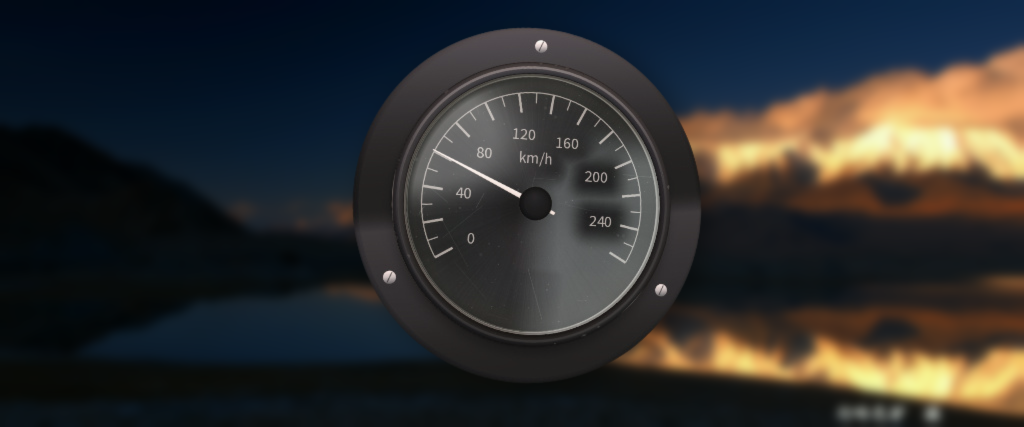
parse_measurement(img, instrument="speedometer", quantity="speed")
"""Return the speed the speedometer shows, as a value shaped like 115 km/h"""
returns 60 km/h
